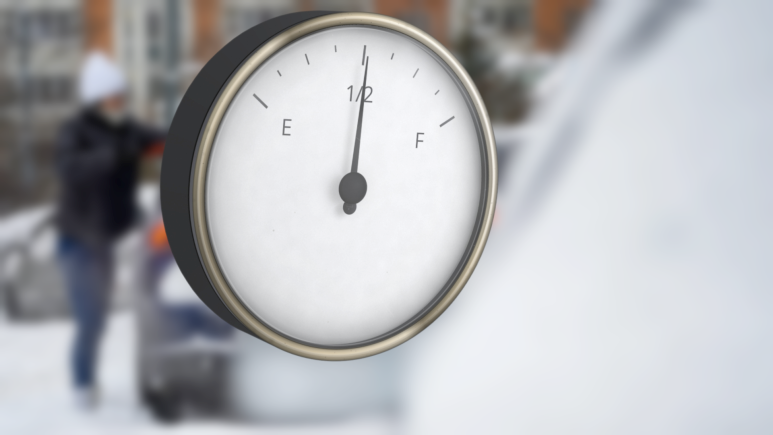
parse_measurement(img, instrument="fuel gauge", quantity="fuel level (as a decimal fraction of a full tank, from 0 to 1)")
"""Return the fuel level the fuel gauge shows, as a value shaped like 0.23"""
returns 0.5
